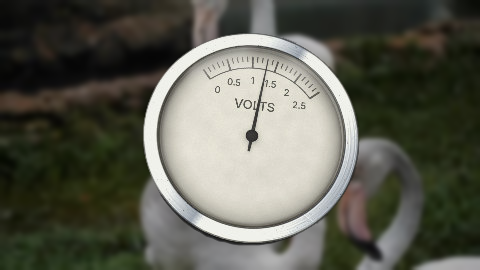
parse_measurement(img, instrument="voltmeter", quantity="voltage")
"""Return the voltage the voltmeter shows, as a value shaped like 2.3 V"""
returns 1.3 V
